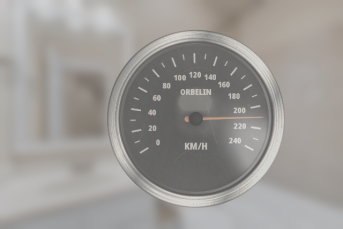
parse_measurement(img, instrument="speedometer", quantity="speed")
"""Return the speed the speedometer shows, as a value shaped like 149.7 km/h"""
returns 210 km/h
